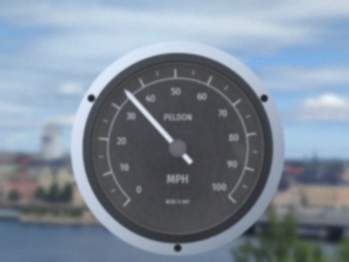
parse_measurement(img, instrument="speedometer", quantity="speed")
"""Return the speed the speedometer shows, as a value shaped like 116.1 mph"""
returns 35 mph
